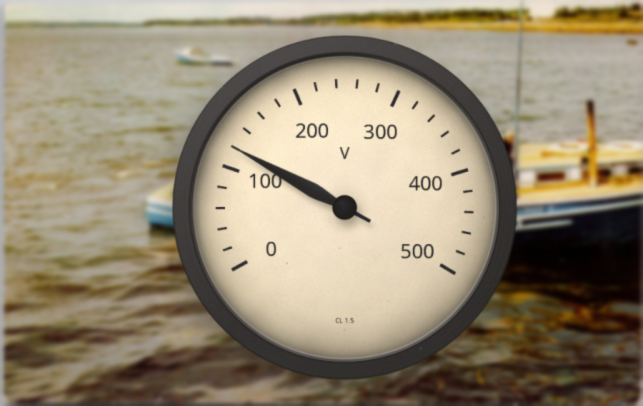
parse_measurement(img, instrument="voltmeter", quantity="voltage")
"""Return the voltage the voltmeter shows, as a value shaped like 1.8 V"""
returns 120 V
